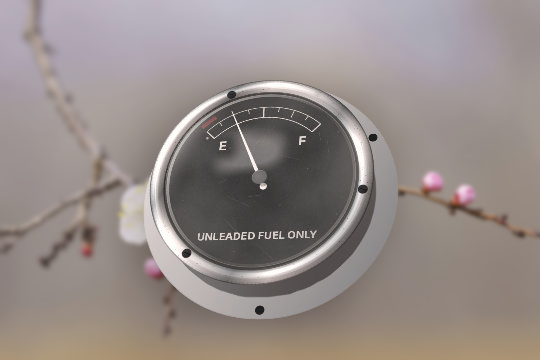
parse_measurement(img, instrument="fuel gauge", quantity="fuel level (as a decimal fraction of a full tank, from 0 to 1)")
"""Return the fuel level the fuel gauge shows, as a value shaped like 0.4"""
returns 0.25
